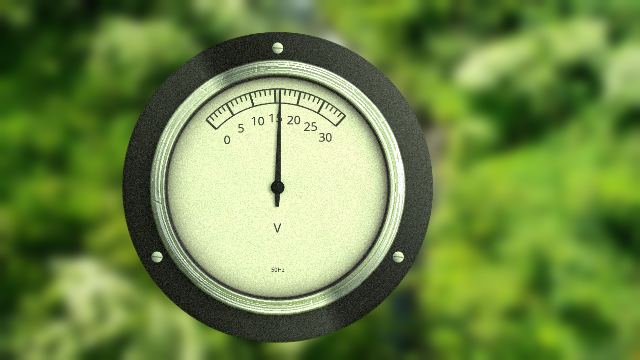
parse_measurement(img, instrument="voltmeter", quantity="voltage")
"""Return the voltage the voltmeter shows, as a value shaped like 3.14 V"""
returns 16 V
